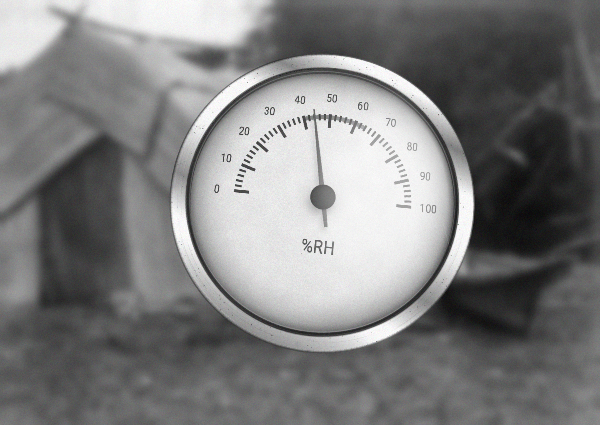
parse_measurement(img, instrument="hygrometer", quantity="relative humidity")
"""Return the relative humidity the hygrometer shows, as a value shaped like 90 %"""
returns 44 %
